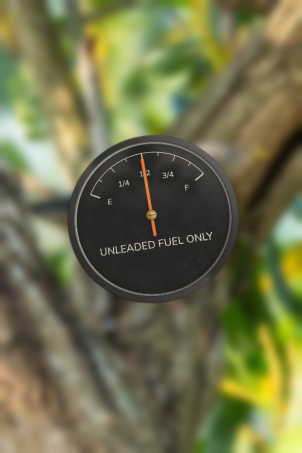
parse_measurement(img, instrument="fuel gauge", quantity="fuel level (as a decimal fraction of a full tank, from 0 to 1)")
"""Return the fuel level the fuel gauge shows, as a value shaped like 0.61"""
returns 0.5
